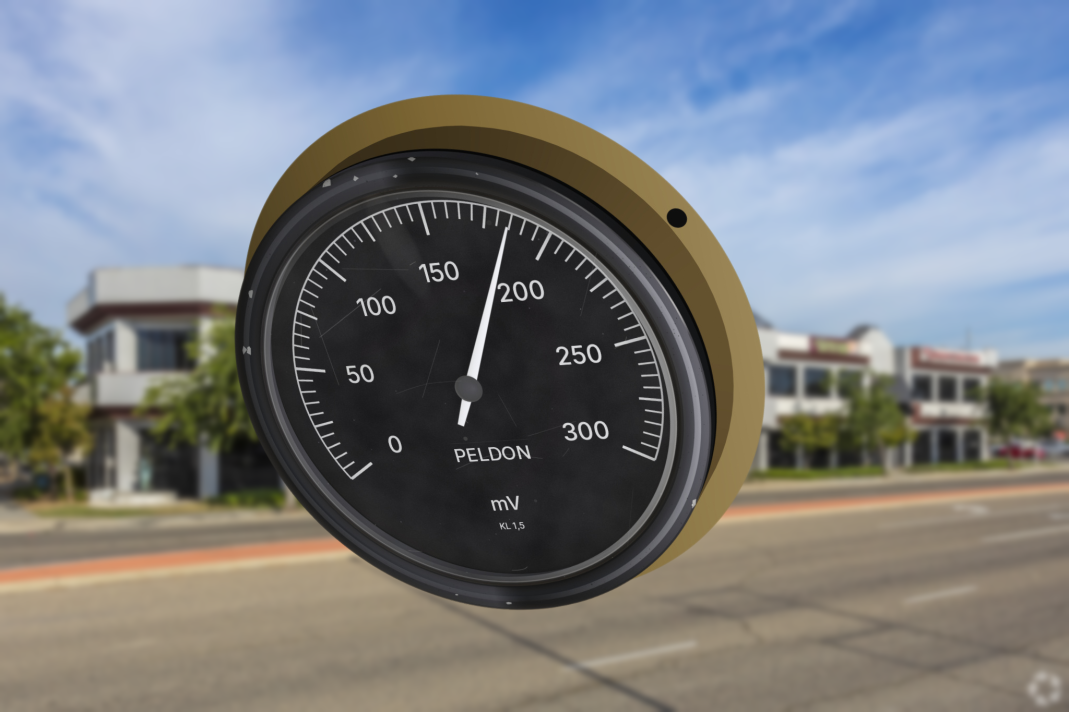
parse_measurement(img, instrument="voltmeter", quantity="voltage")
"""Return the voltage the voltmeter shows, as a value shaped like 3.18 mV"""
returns 185 mV
